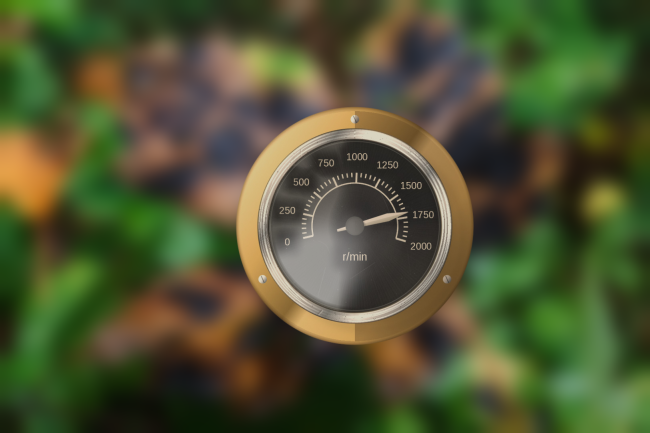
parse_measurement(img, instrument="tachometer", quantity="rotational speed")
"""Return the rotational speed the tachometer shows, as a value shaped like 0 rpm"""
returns 1700 rpm
